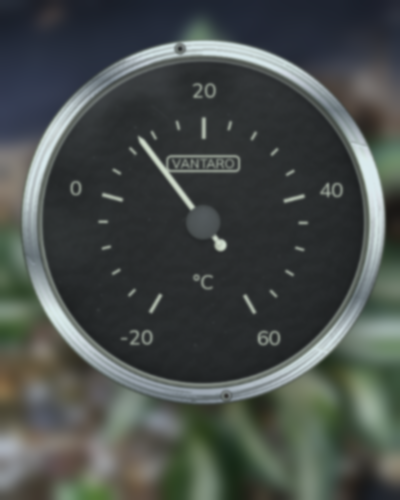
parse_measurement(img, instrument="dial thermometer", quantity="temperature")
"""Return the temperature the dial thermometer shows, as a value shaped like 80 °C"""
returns 10 °C
